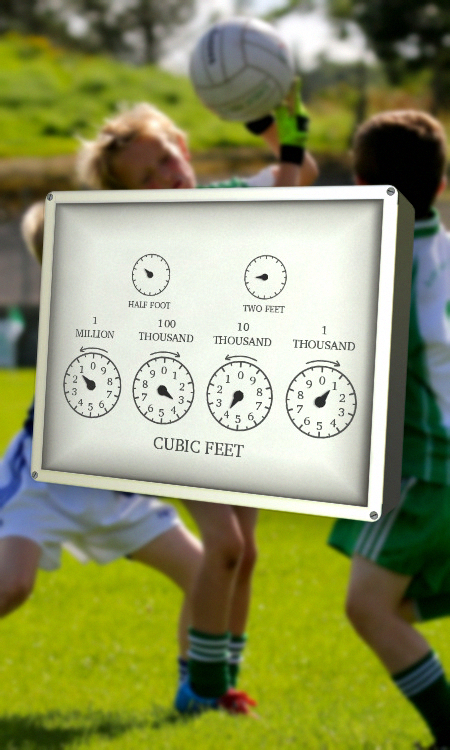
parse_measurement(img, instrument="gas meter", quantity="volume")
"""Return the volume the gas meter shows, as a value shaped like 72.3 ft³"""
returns 134100 ft³
